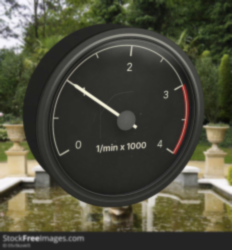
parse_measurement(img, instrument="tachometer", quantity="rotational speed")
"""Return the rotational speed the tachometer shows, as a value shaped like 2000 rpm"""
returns 1000 rpm
